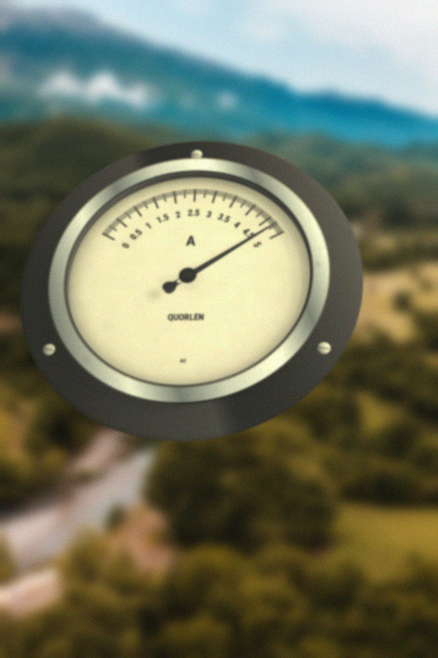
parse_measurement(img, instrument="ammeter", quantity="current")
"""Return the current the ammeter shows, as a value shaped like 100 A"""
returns 4.75 A
